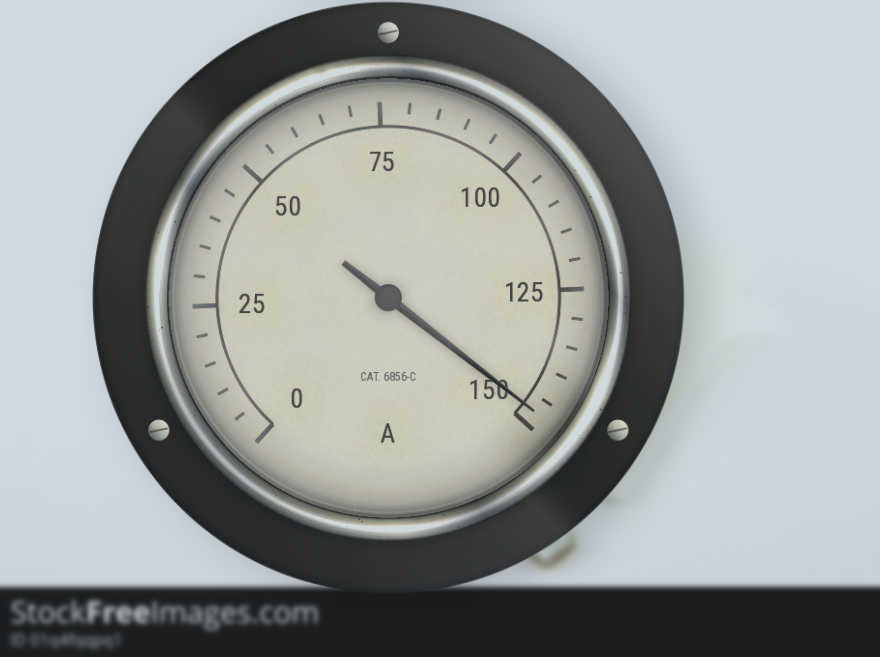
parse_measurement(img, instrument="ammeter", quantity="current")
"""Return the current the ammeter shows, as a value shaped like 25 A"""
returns 147.5 A
